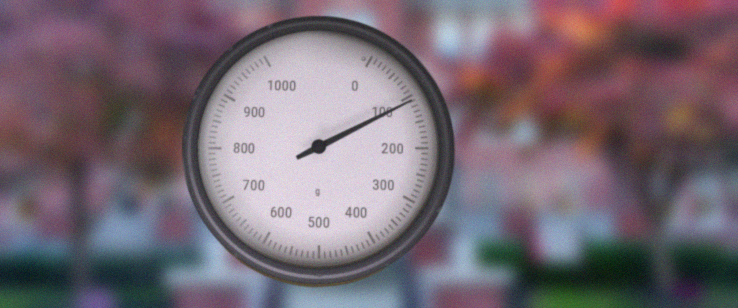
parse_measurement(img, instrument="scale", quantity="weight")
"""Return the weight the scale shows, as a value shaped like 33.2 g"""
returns 110 g
